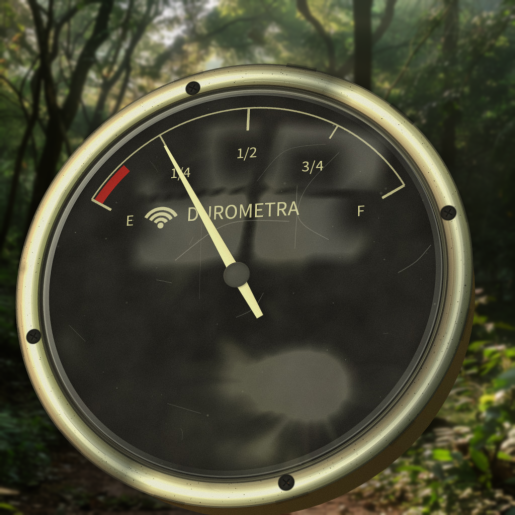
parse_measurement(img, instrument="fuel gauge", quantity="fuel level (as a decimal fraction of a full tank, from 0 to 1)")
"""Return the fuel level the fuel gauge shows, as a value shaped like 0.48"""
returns 0.25
